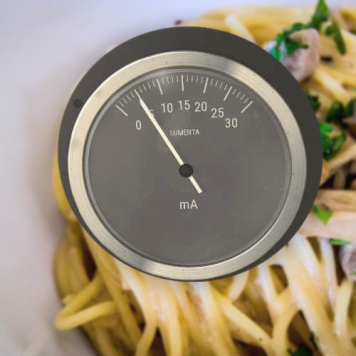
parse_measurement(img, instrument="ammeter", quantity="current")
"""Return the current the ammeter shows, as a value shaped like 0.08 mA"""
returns 5 mA
